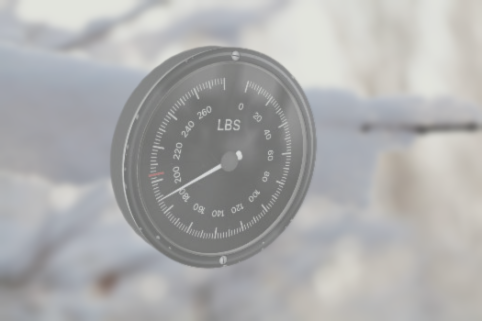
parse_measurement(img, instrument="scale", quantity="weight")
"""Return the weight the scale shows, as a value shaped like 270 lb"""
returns 190 lb
